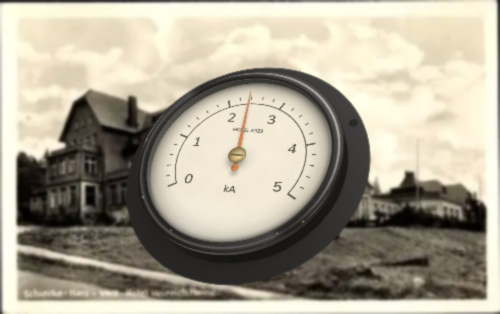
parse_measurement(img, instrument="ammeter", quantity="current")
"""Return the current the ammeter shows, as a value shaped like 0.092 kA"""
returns 2.4 kA
